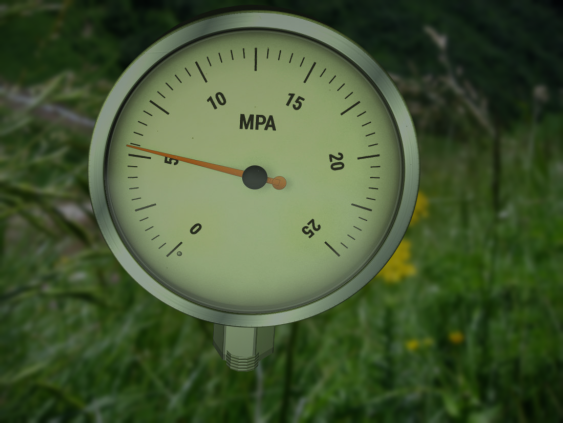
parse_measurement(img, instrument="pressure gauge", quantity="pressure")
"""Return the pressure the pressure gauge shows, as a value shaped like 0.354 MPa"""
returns 5.5 MPa
